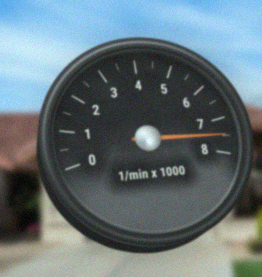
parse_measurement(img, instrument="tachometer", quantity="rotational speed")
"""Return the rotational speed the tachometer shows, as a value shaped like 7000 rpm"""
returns 7500 rpm
